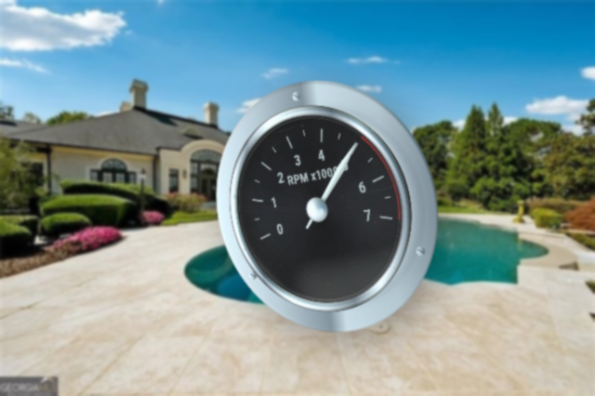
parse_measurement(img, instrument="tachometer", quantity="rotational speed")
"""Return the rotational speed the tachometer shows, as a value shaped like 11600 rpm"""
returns 5000 rpm
